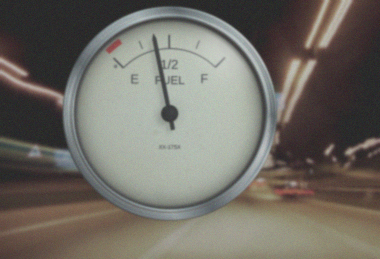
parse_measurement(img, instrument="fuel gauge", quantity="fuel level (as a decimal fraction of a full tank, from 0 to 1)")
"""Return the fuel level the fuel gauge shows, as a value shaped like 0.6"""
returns 0.375
